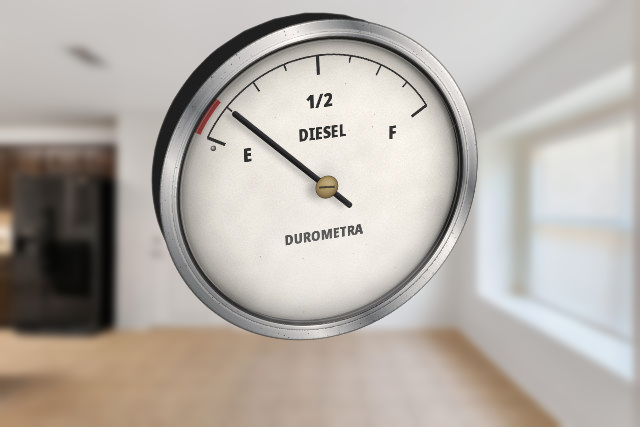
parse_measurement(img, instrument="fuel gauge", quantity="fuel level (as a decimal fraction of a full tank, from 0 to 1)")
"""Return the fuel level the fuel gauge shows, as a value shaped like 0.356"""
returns 0.125
